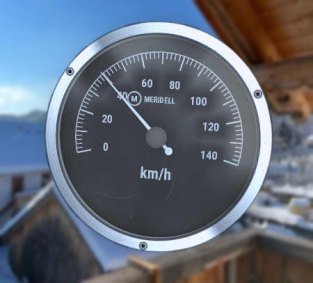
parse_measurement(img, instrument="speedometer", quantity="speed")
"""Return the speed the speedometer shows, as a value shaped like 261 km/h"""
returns 40 km/h
